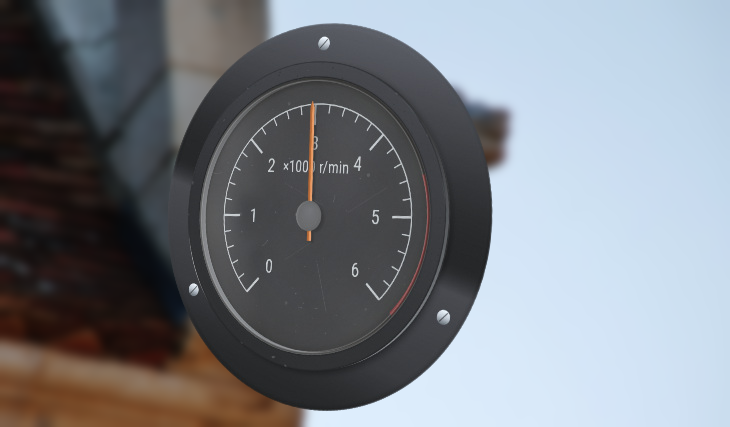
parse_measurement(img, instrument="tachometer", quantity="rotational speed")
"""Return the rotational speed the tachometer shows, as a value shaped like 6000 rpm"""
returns 3000 rpm
